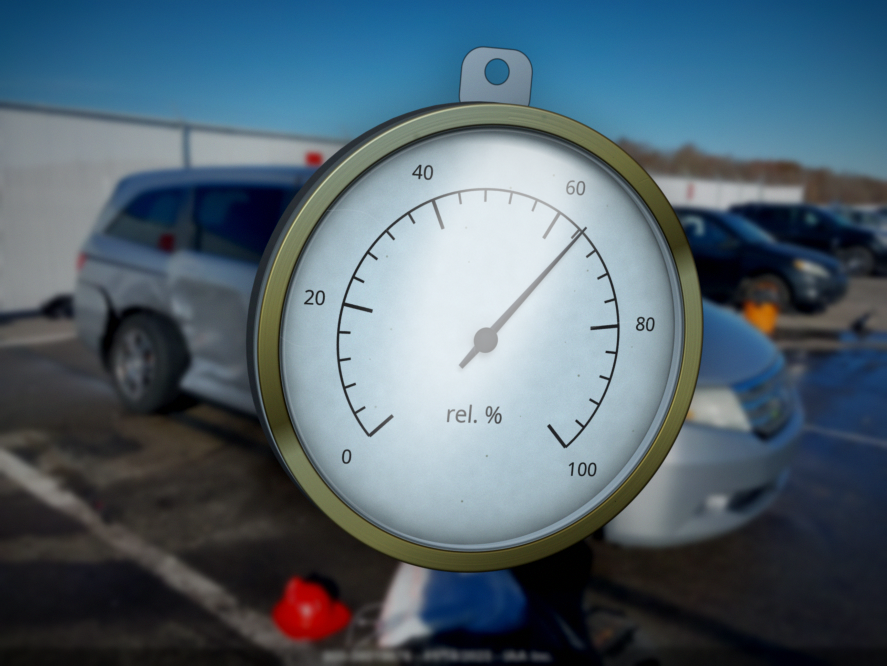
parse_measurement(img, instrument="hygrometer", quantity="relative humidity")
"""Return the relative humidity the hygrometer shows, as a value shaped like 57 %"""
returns 64 %
